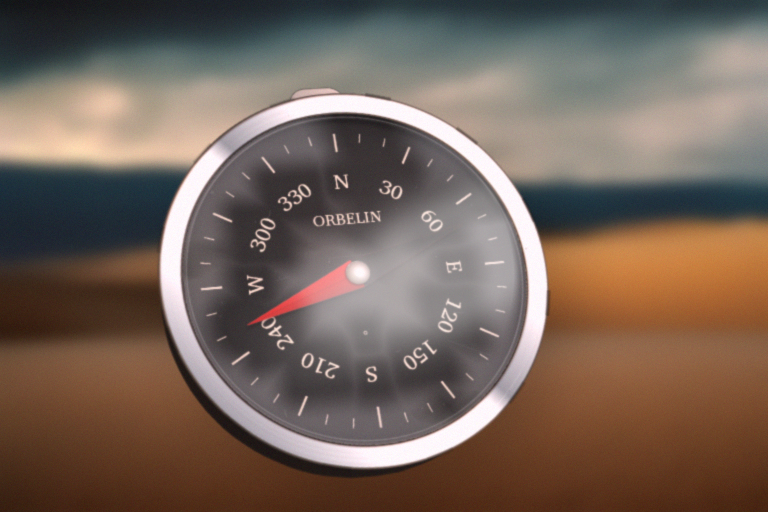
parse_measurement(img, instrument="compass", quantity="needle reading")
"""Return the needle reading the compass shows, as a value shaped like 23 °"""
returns 250 °
